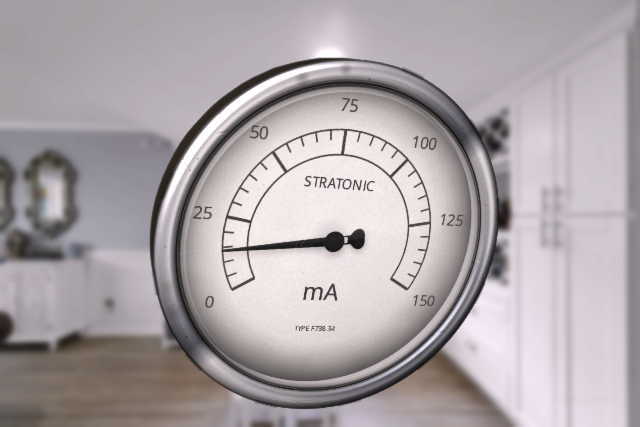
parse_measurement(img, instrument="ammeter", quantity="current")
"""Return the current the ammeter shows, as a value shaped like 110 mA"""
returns 15 mA
